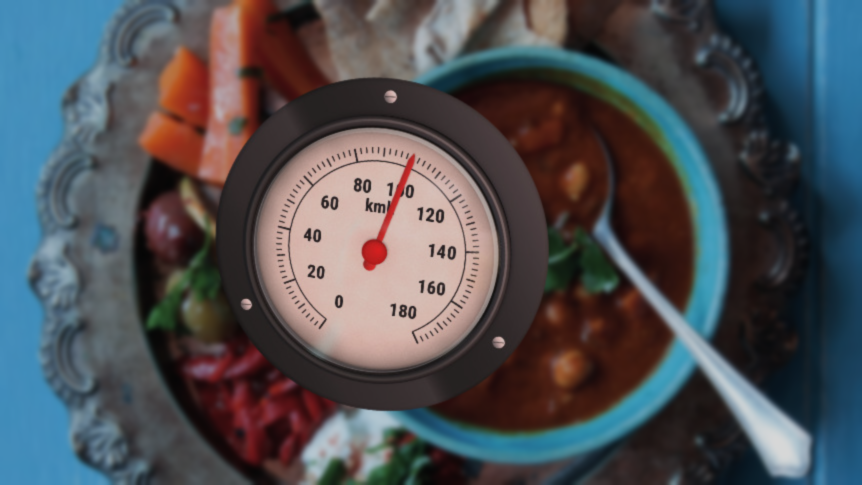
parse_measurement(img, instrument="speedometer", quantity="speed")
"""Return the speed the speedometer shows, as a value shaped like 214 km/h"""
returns 100 km/h
